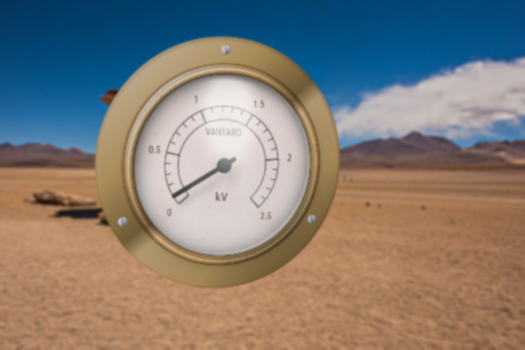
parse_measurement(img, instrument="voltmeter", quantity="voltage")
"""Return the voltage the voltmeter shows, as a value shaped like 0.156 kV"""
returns 0.1 kV
